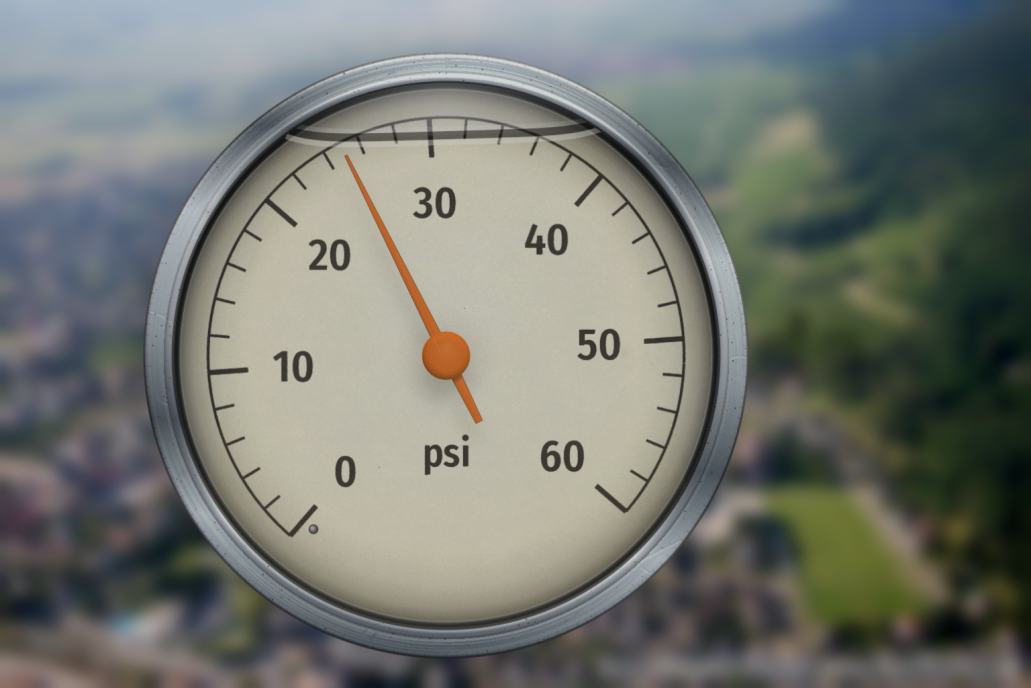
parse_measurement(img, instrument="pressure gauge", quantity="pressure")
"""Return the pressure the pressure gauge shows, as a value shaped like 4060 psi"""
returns 25 psi
